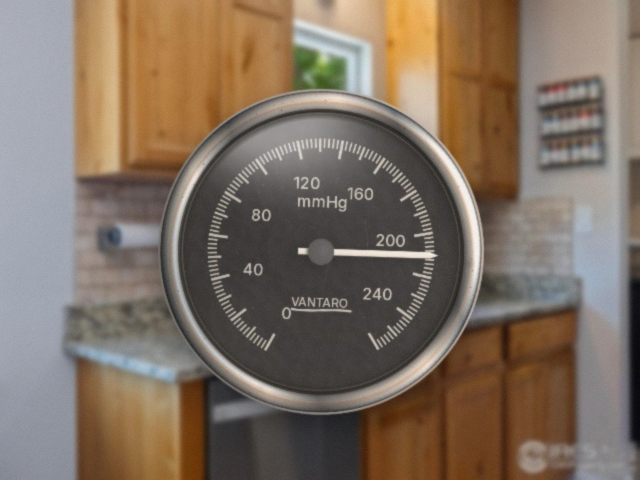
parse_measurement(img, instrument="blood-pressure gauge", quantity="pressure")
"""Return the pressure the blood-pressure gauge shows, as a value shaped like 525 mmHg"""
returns 210 mmHg
